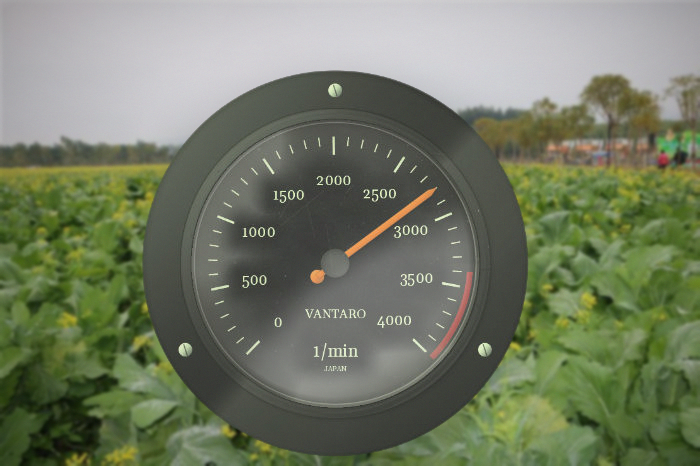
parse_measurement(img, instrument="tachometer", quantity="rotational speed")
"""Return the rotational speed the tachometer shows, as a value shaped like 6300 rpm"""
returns 2800 rpm
